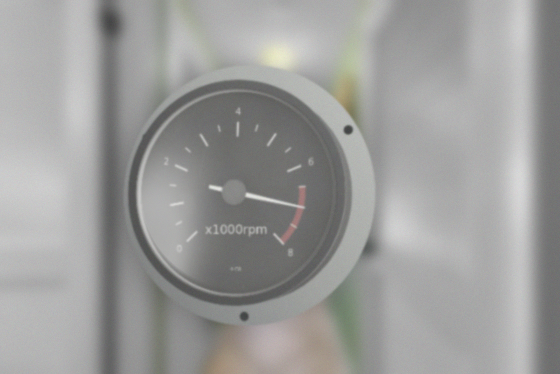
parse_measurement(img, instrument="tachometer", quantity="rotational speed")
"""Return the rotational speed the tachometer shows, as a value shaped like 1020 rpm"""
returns 7000 rpm
